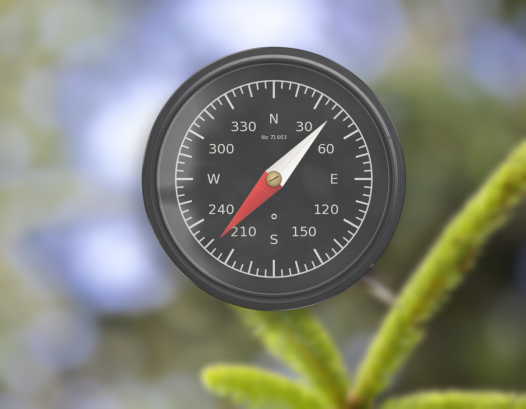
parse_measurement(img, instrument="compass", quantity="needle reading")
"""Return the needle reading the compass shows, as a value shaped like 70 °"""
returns 222.5 °
